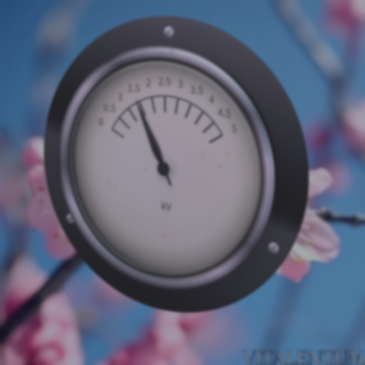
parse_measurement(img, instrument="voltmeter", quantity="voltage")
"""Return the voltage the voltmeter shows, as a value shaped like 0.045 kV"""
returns 1.5 kV
